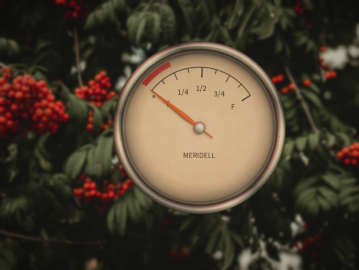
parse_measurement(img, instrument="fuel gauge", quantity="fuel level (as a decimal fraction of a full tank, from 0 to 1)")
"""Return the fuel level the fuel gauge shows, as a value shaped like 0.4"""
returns 0
